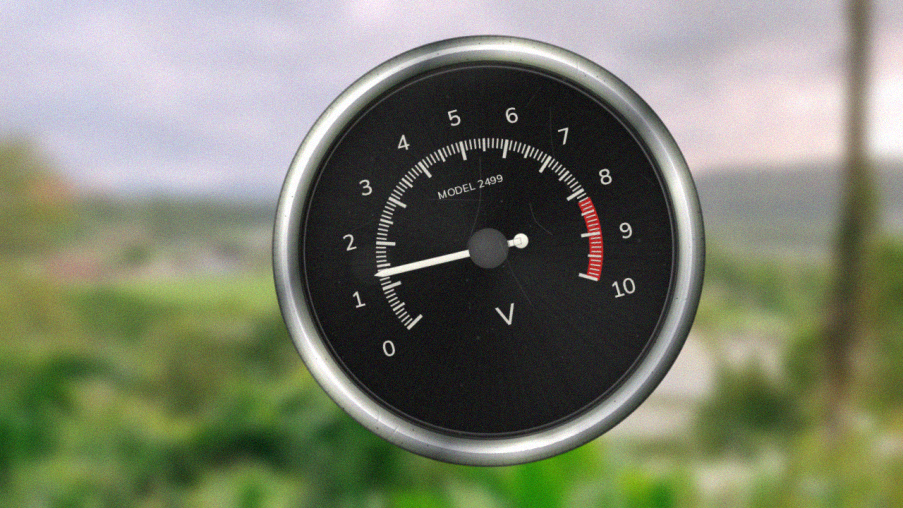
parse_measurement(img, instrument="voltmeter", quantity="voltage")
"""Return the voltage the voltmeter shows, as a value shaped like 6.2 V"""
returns 1.3 V
